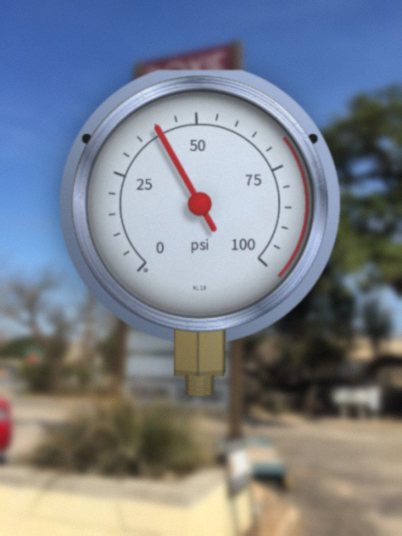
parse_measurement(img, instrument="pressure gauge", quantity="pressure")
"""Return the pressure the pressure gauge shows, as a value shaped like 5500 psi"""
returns 40 psi
